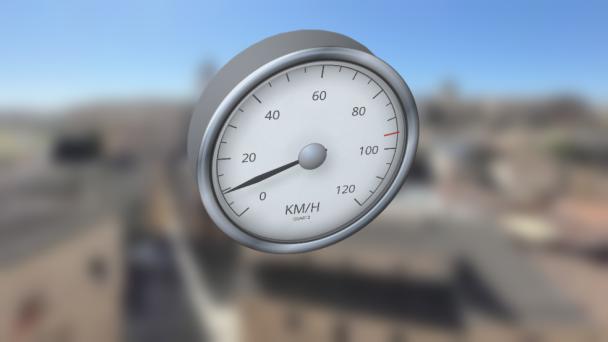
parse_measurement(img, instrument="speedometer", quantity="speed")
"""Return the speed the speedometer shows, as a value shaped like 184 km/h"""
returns 10 km/h
